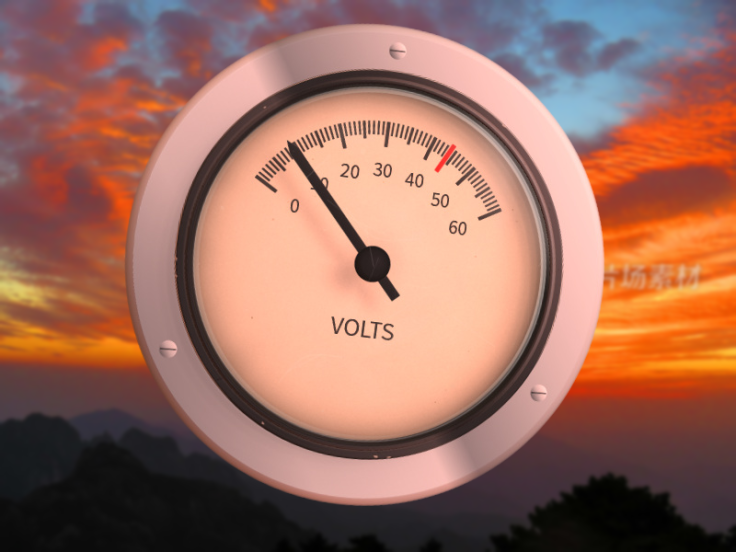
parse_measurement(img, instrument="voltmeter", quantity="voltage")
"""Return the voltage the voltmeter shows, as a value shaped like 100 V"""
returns 9 V
